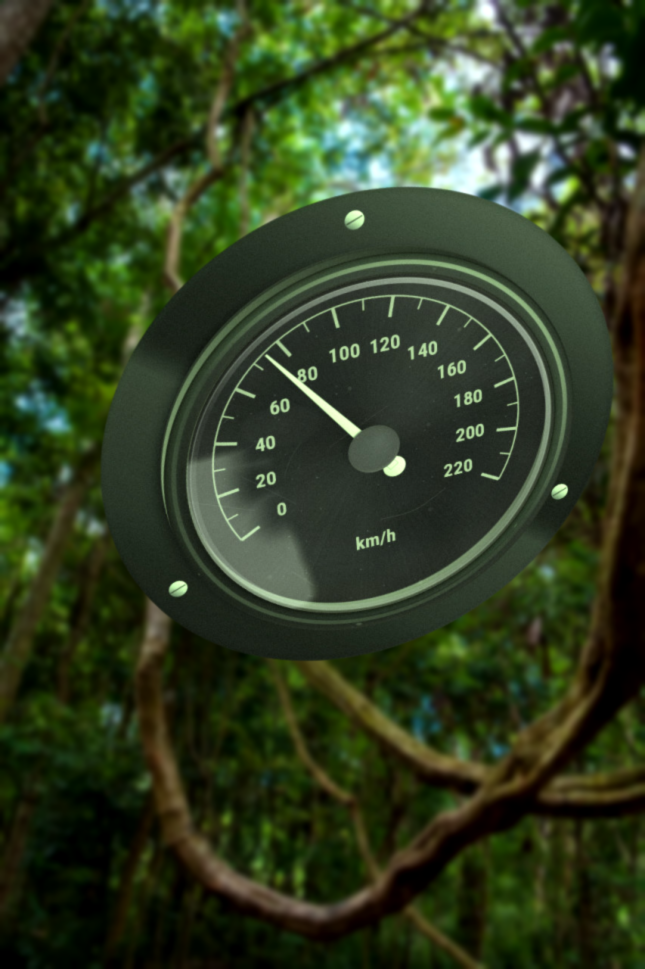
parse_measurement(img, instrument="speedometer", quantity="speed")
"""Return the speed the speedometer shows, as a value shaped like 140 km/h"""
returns 75 km/h
